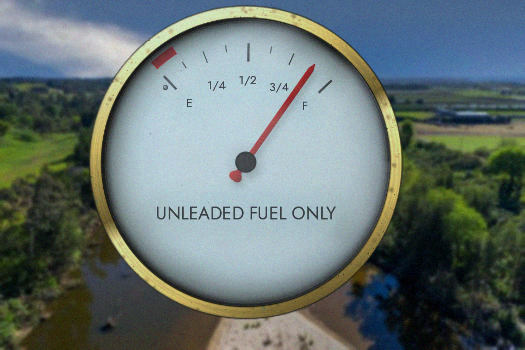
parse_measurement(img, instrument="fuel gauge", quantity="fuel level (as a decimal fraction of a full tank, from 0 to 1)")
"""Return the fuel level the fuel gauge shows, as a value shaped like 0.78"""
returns 0.875
